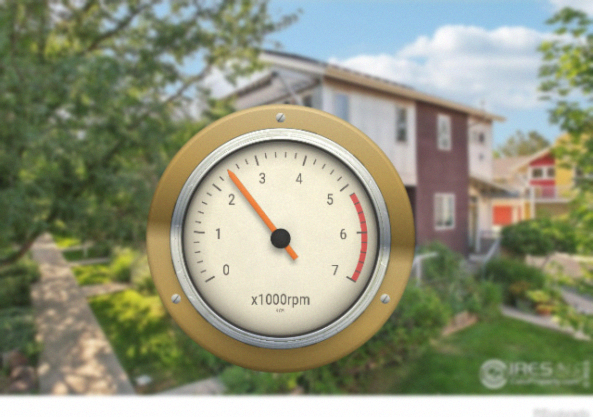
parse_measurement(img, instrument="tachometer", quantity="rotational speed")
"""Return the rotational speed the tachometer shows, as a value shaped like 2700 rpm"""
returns 2400 rpm
